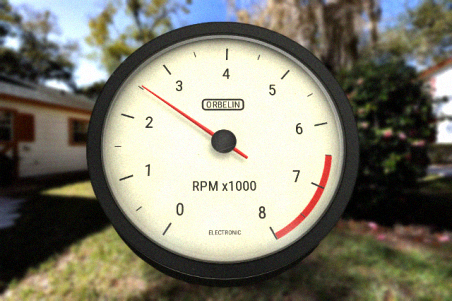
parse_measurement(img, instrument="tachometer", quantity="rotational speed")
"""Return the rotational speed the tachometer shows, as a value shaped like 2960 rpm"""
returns 2500 rpm
